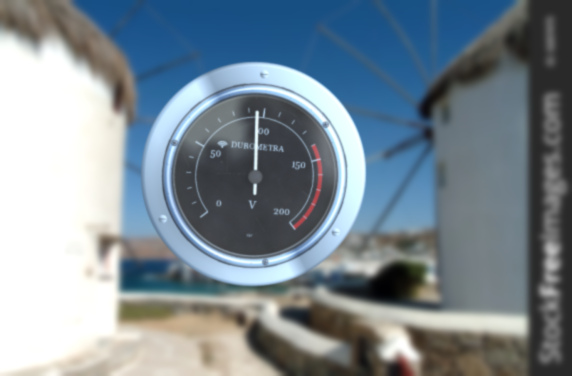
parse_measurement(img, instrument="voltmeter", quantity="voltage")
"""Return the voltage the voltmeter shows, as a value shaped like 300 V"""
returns 95 V
